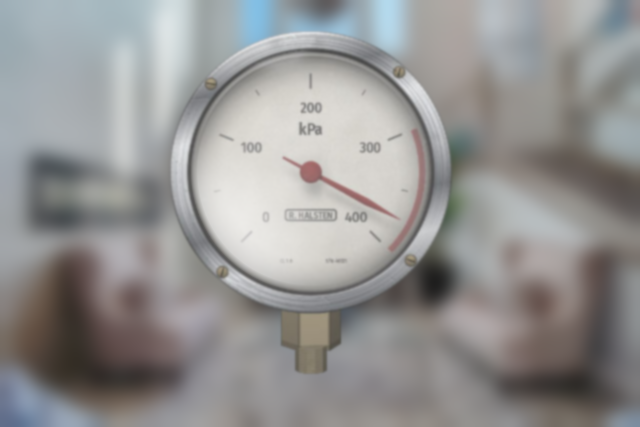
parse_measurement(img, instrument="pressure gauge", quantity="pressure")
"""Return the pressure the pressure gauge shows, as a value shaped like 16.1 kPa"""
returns 375 kPa
